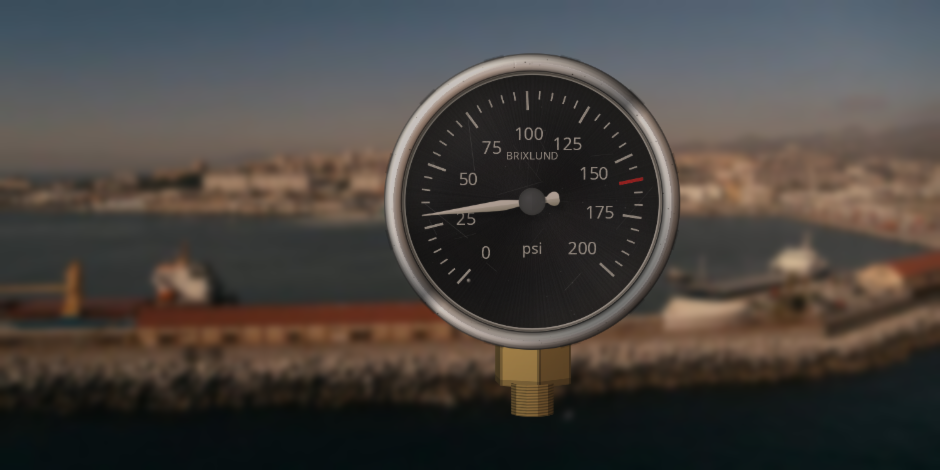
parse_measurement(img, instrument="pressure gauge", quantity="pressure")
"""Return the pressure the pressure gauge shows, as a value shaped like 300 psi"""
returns 30 psi
